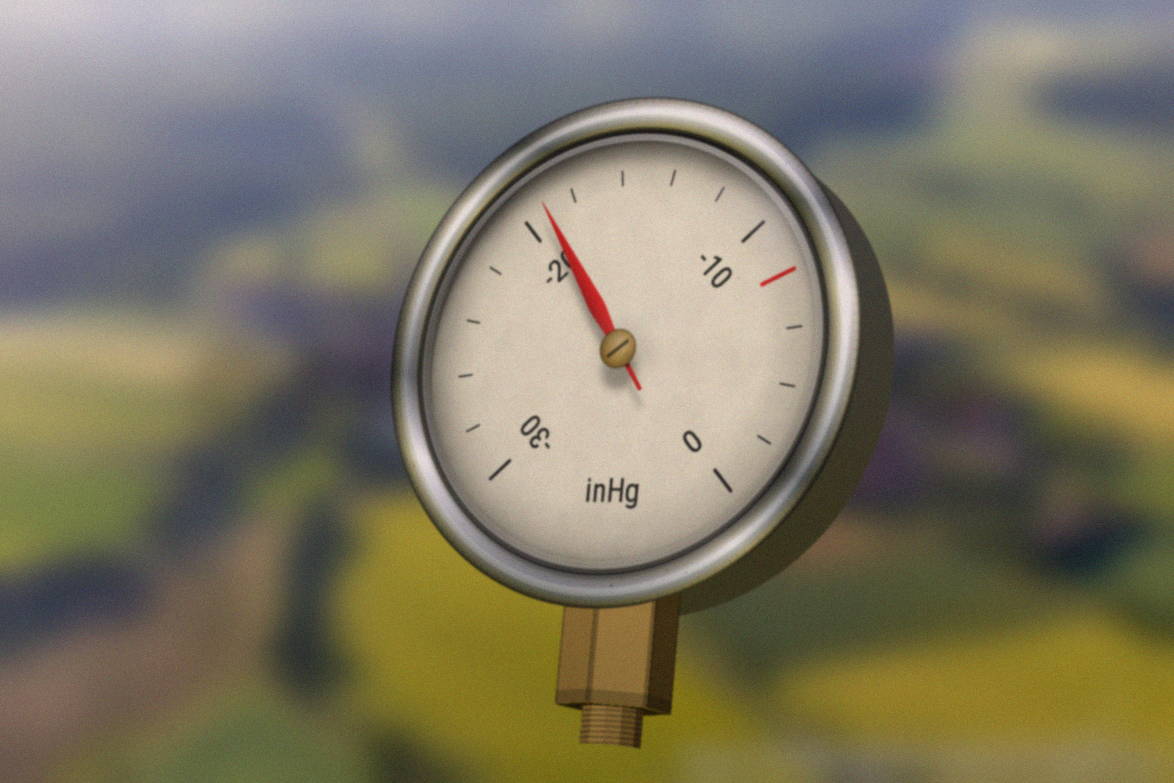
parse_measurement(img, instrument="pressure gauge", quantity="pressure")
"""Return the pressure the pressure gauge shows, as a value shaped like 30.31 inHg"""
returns -19 inHg
